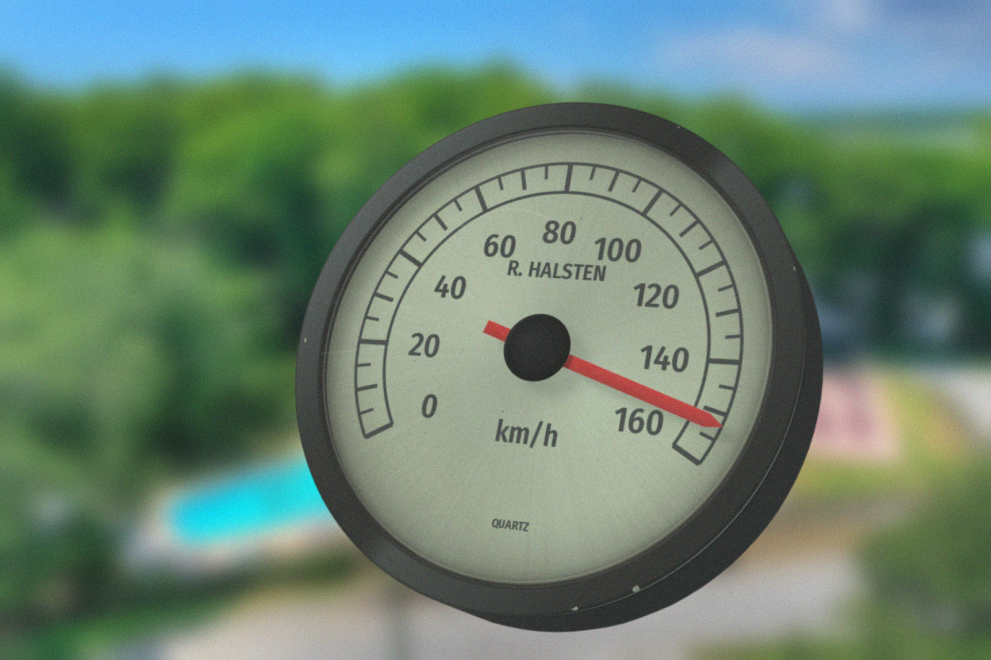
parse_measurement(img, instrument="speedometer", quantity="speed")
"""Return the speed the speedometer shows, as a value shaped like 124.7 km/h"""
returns 152.5 km/h
